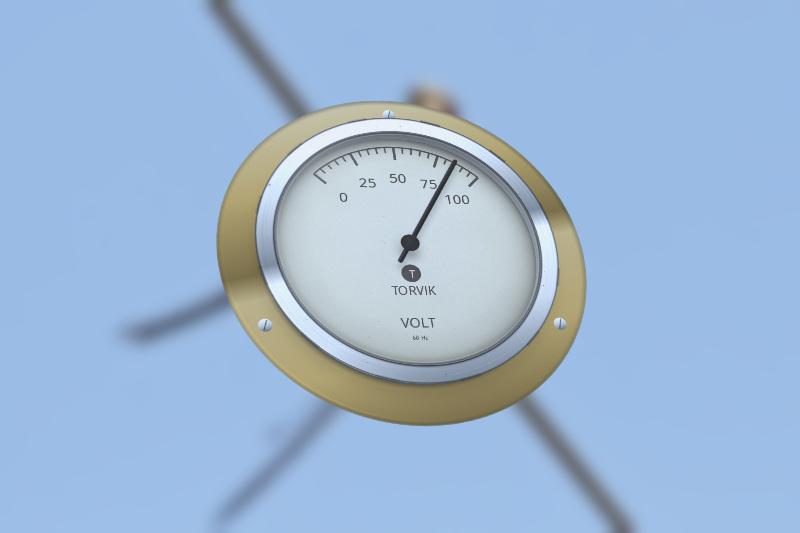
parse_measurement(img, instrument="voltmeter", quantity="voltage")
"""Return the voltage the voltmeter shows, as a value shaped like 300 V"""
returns 85 V
